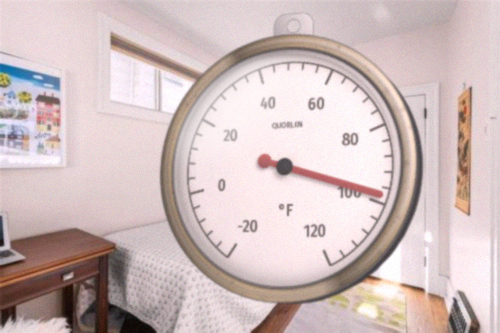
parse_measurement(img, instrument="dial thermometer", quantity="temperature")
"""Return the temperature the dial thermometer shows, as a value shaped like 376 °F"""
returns 98 °F
